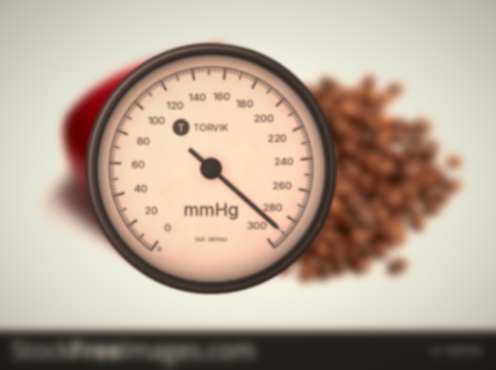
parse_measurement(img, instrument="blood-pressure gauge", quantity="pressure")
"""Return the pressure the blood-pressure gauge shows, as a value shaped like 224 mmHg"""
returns 290 mmHg
